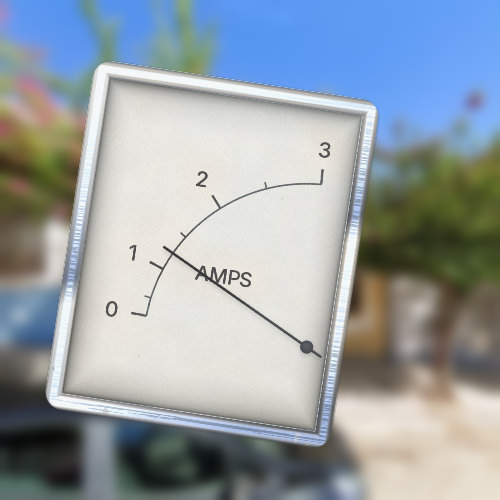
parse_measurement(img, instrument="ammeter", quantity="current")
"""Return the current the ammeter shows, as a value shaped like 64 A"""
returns 1.25 A
